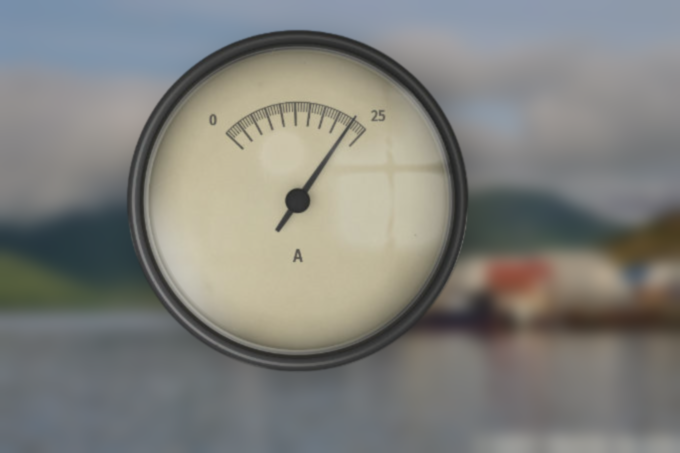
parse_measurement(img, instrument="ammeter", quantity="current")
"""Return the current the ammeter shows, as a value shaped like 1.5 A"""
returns 22.5 A
